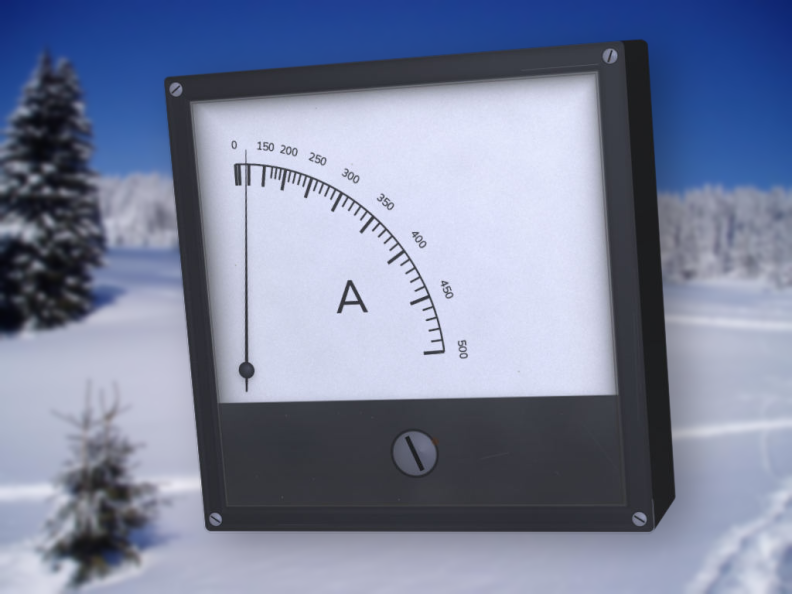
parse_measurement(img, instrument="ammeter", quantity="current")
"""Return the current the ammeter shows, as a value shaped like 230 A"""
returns 100 A
